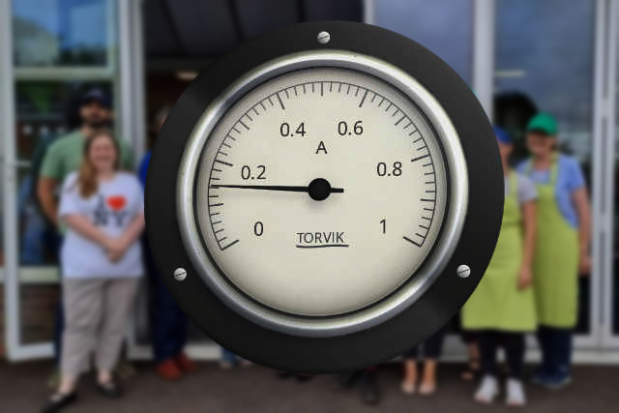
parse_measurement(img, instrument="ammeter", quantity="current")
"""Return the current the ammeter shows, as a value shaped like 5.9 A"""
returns 0.14 A
